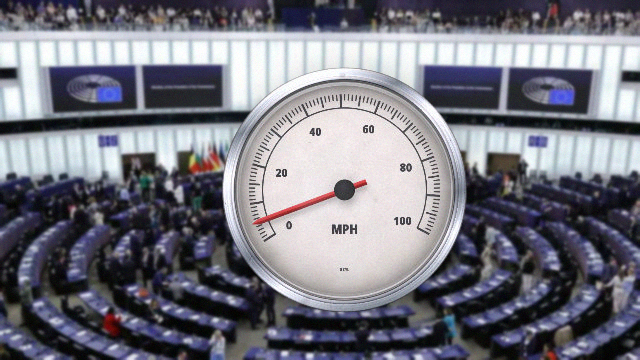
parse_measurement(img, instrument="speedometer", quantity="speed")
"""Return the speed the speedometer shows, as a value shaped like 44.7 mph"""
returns 5 mph
